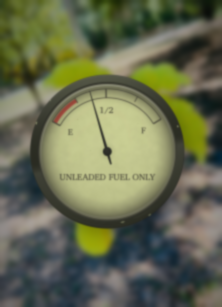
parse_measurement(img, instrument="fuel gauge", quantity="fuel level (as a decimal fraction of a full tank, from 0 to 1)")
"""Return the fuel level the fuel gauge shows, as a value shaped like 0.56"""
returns 0.375
